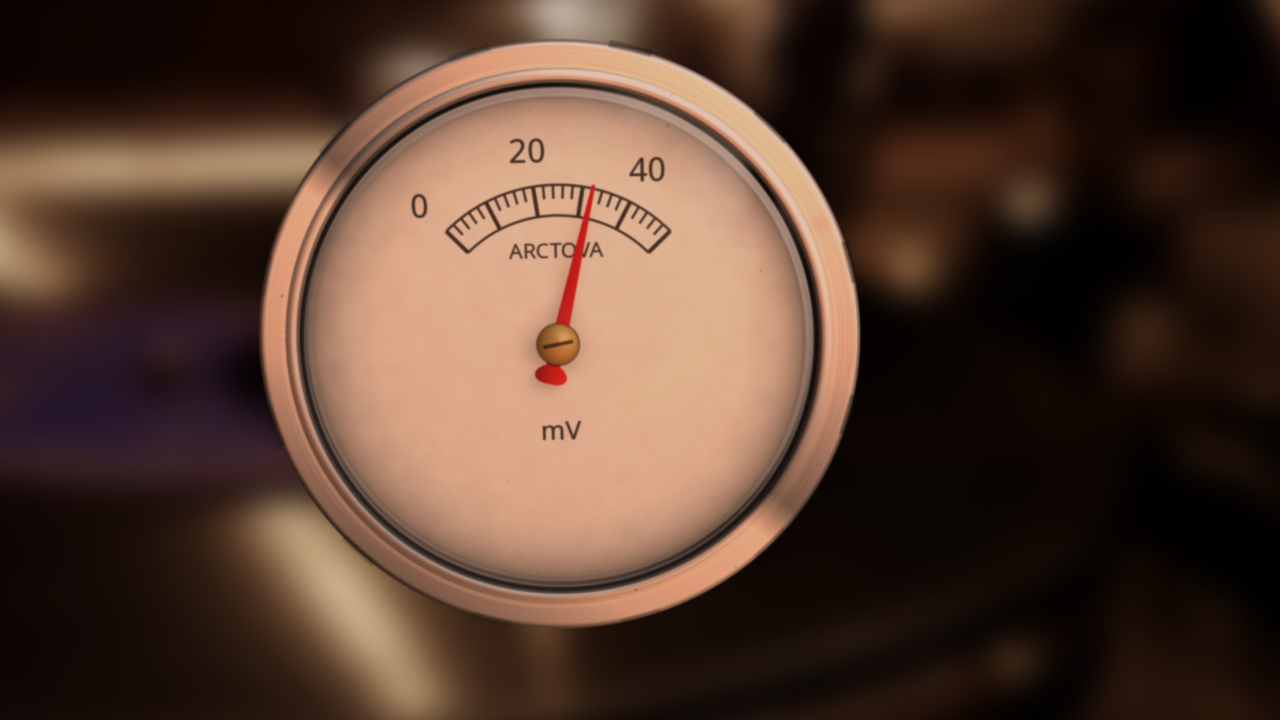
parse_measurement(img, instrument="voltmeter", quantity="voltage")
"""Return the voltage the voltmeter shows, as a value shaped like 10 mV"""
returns 32 mV
